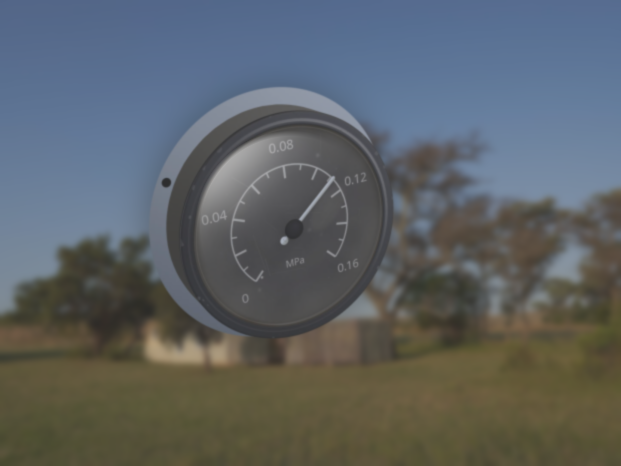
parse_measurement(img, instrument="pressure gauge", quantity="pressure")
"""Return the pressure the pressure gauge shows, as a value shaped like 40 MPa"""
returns 0.11 MPa
